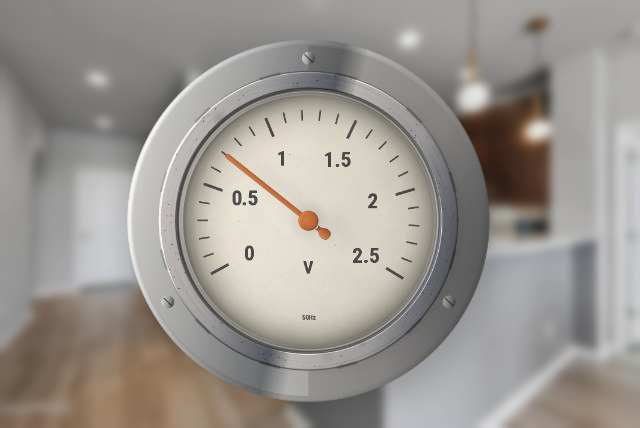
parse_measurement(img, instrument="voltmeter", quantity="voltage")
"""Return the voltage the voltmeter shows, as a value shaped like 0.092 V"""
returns 0.7 V
